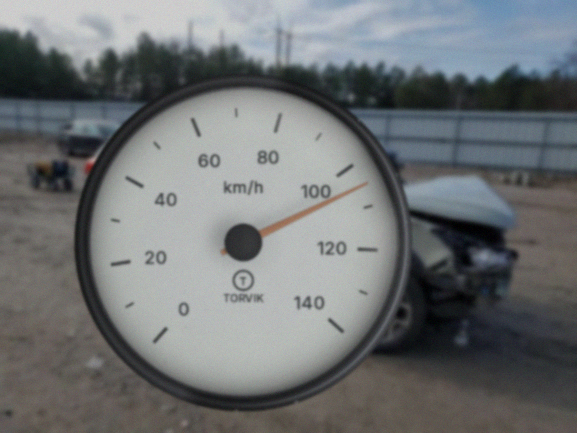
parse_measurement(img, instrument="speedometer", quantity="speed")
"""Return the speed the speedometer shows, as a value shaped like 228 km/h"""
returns 105 km/h
